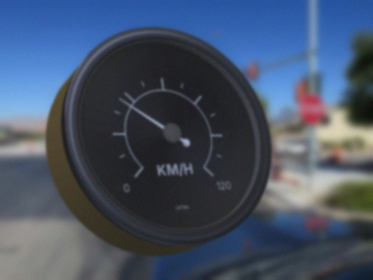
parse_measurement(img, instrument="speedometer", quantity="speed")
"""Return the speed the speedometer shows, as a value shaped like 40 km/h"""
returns 35 km/h
